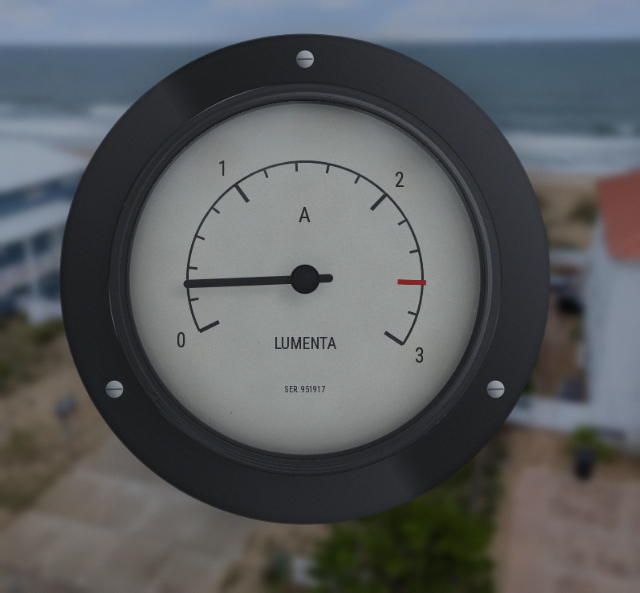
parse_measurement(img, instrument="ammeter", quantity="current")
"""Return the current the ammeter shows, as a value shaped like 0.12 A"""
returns 0.3 A
